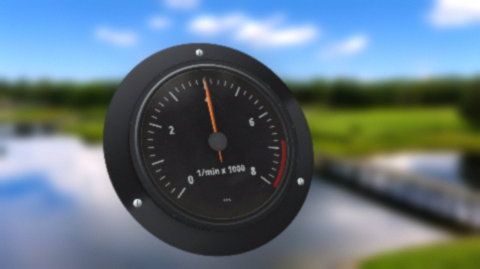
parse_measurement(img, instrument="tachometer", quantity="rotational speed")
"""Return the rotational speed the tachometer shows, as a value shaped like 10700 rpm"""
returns 4000 rpm
